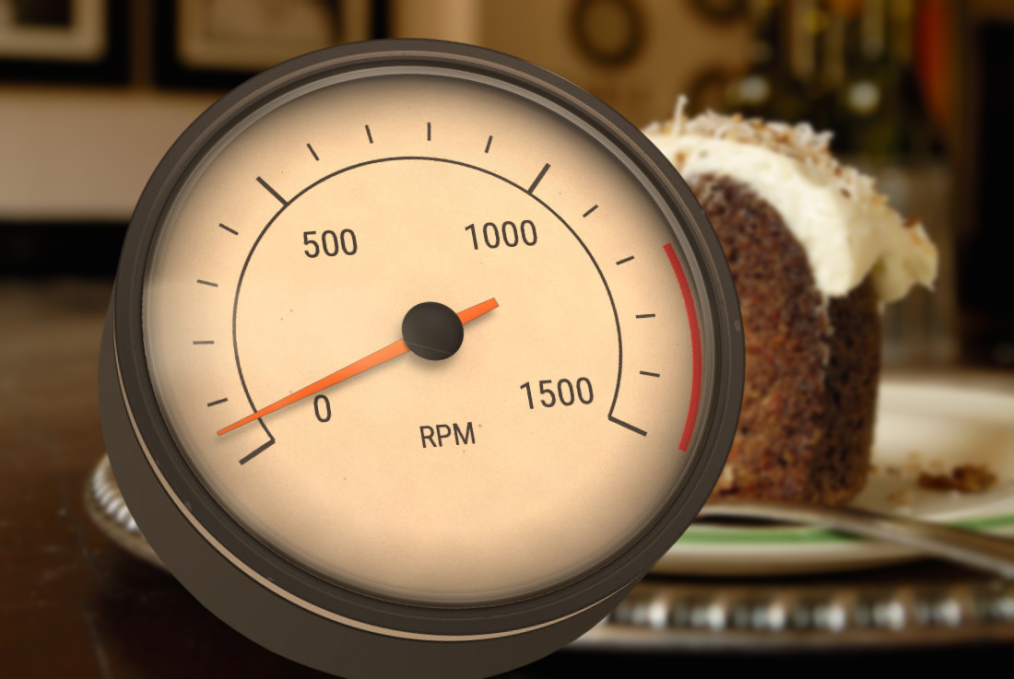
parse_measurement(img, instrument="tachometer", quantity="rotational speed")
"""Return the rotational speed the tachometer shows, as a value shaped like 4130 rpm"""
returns 50 rpm
